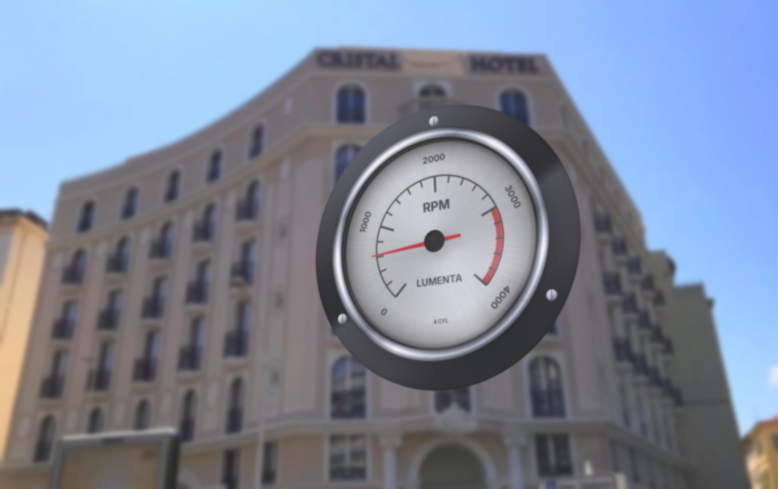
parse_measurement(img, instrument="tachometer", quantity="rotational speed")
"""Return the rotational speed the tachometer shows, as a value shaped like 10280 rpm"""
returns 600 rpm
